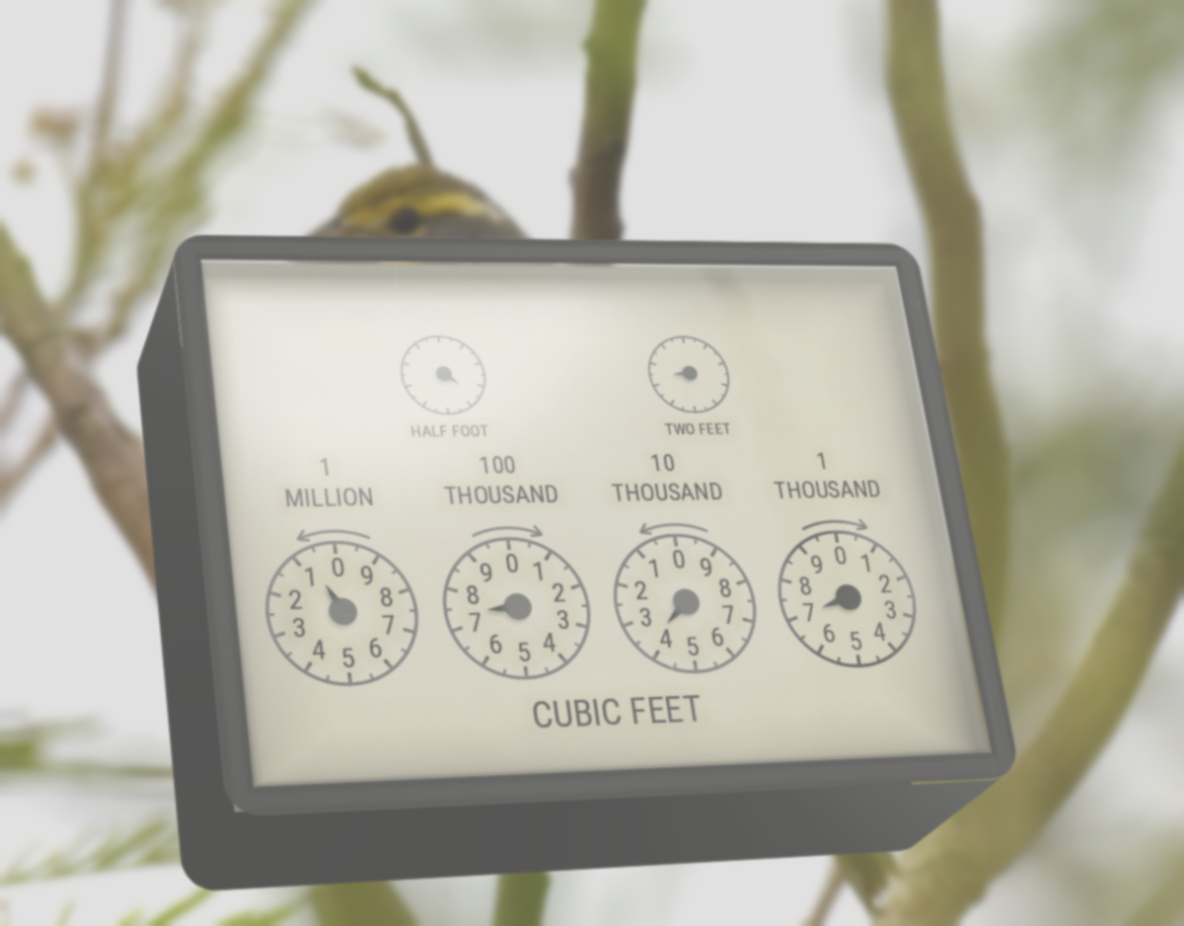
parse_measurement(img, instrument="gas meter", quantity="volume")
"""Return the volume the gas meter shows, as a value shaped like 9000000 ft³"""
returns 73700 ft³
